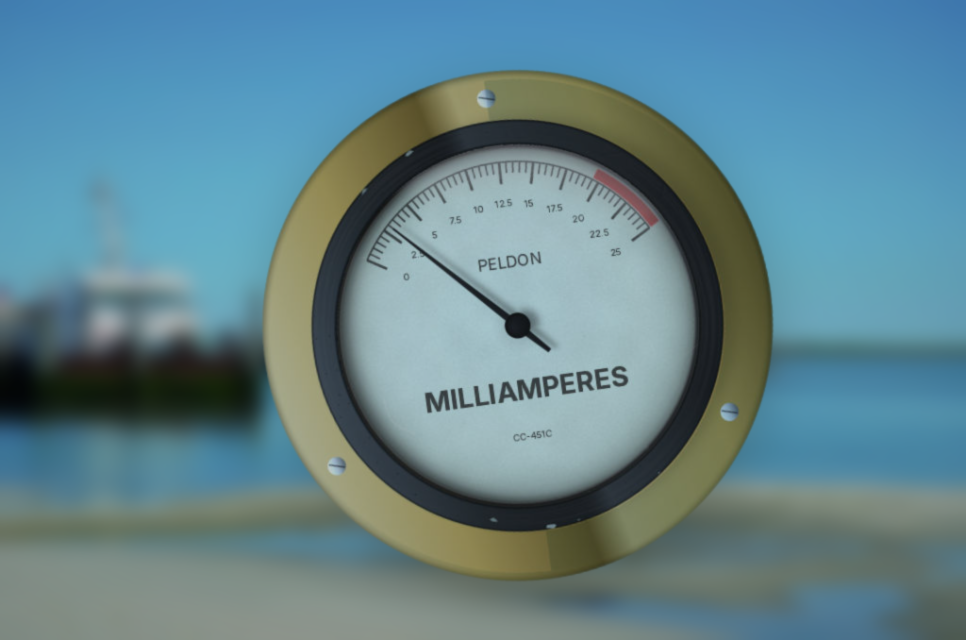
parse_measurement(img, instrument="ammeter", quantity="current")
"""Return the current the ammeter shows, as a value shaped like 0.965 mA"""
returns 3 mA
